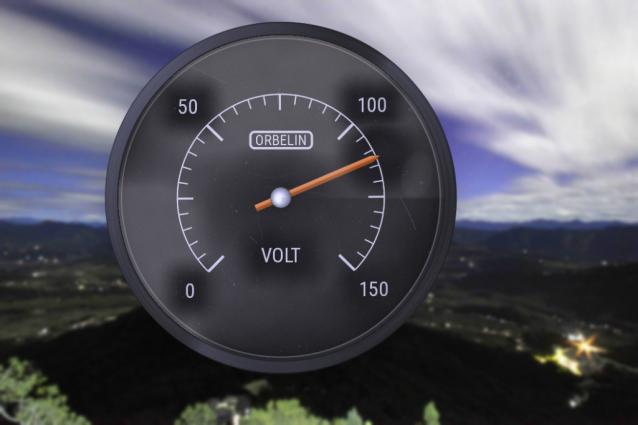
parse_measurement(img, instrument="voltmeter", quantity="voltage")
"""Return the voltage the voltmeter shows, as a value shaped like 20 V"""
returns 112.5 V
